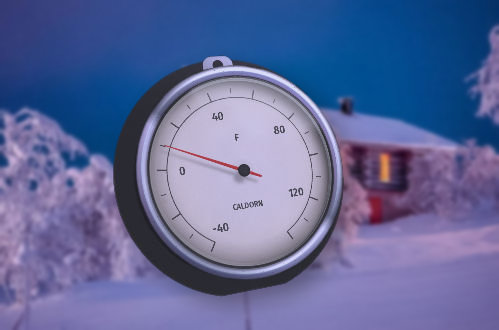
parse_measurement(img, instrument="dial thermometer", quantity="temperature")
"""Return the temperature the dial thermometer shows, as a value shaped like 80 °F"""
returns 10 °F
